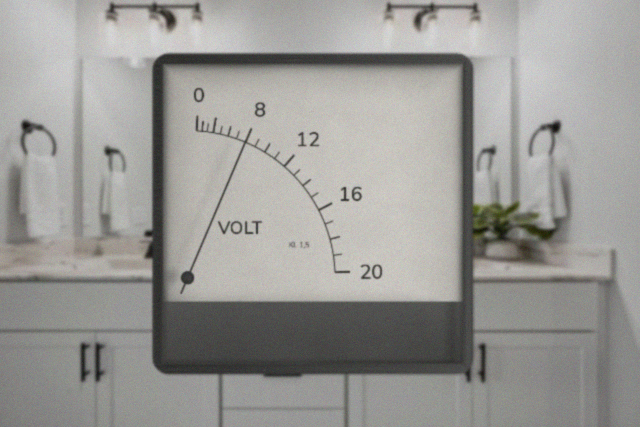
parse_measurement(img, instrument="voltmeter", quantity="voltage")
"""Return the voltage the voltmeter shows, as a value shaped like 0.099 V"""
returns 8 V
